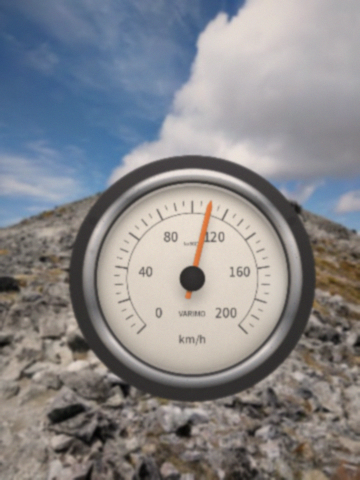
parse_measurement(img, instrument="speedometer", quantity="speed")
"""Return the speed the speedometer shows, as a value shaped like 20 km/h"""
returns 110 km/h
